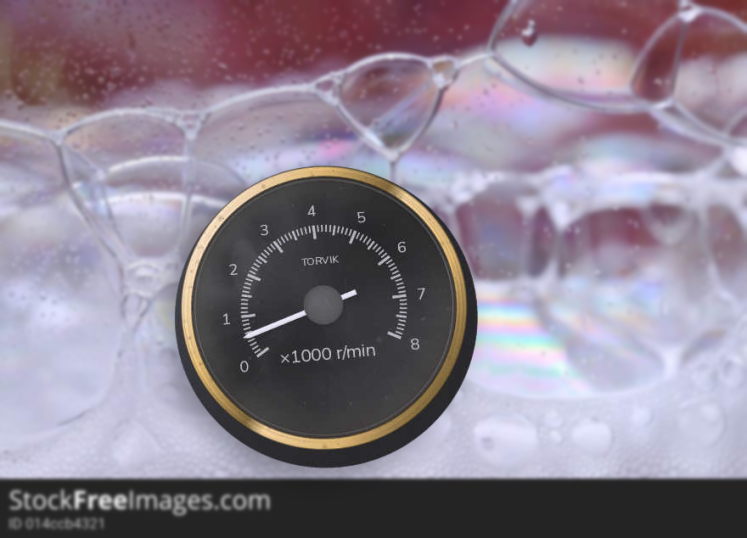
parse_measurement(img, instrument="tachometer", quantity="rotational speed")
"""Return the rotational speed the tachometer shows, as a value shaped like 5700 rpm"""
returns 500 rpm
